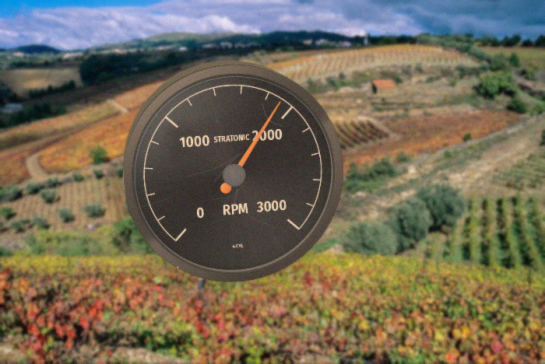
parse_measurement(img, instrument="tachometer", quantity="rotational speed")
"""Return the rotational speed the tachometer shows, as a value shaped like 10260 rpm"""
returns 1900 rpm
